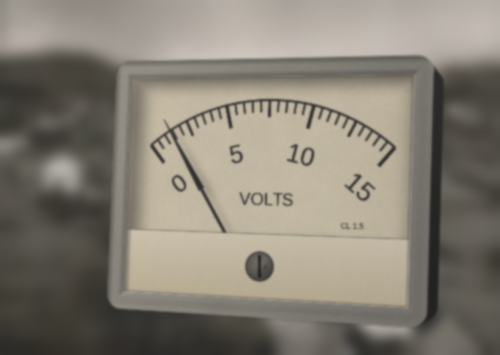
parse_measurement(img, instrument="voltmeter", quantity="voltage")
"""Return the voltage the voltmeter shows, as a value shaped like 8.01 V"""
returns 1.5 V
